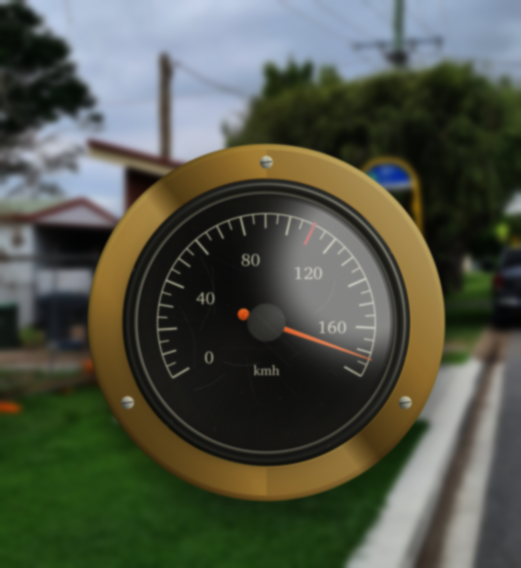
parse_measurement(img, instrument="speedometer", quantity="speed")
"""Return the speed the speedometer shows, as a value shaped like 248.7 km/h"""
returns 172.5 km/h
